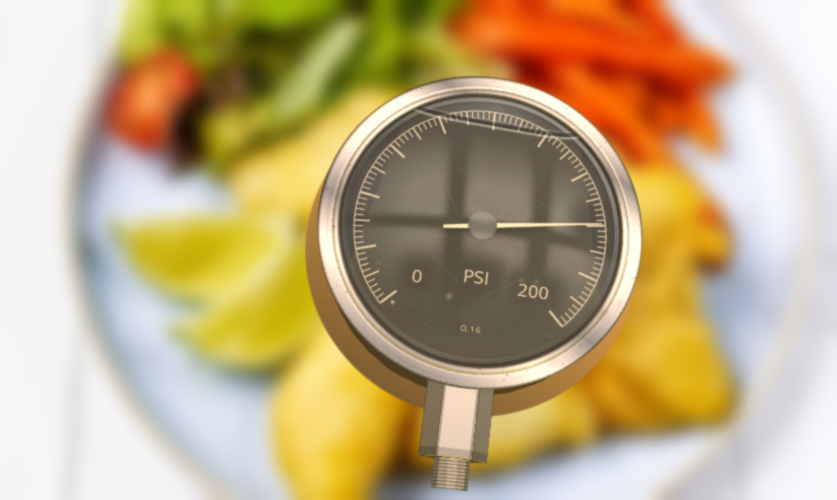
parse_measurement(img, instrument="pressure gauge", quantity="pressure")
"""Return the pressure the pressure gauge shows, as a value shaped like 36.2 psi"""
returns 160 psi
